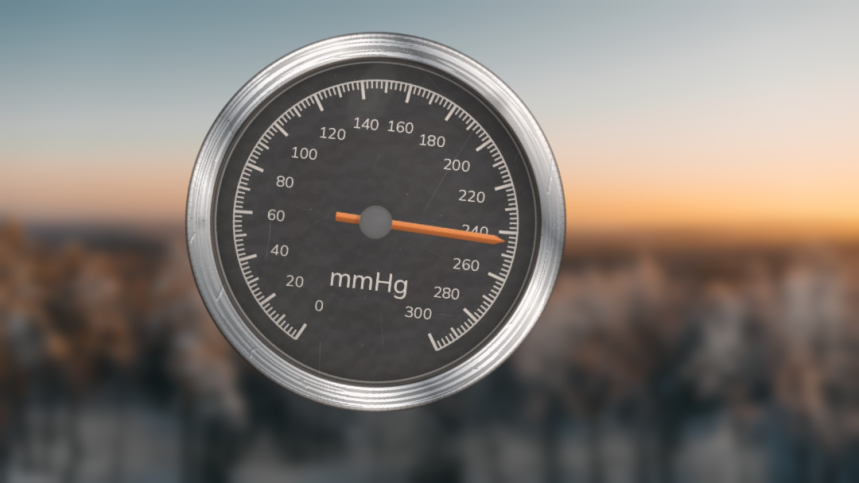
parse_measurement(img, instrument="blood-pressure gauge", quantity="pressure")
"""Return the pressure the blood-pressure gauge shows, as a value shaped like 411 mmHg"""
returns 244 mmHg
